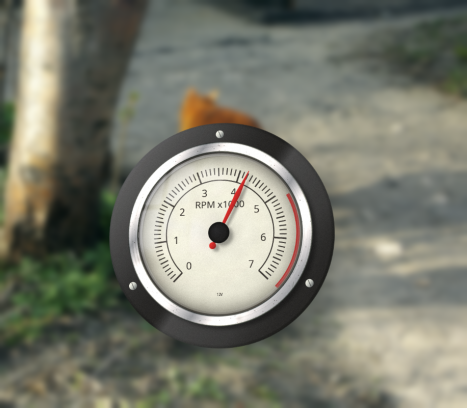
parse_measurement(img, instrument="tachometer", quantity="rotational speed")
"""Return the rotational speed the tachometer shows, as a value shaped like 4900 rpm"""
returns 4200 rpm
